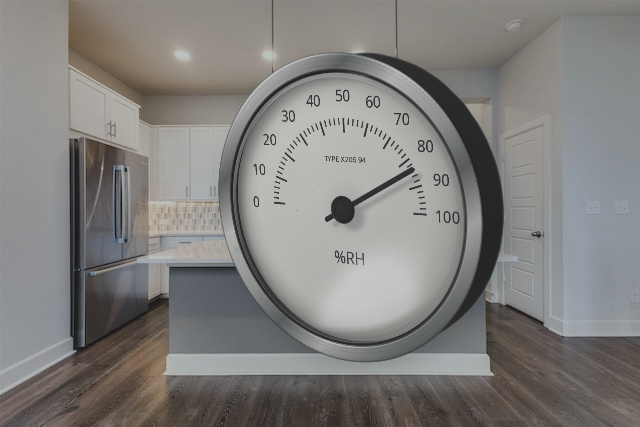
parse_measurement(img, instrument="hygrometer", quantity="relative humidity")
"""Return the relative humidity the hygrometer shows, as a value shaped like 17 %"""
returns 84 %
